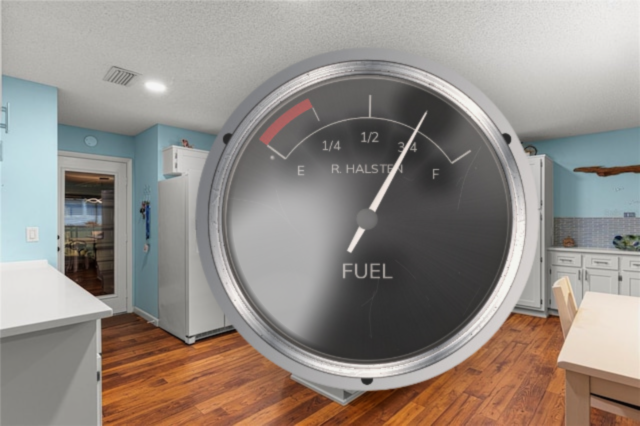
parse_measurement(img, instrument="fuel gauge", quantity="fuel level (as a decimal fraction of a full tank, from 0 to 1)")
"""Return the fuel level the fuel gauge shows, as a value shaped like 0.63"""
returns 0.75
